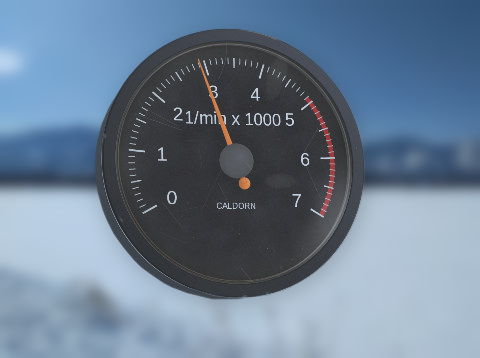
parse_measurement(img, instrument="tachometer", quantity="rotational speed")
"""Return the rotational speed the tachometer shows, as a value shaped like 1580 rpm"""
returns 2900 rpm
